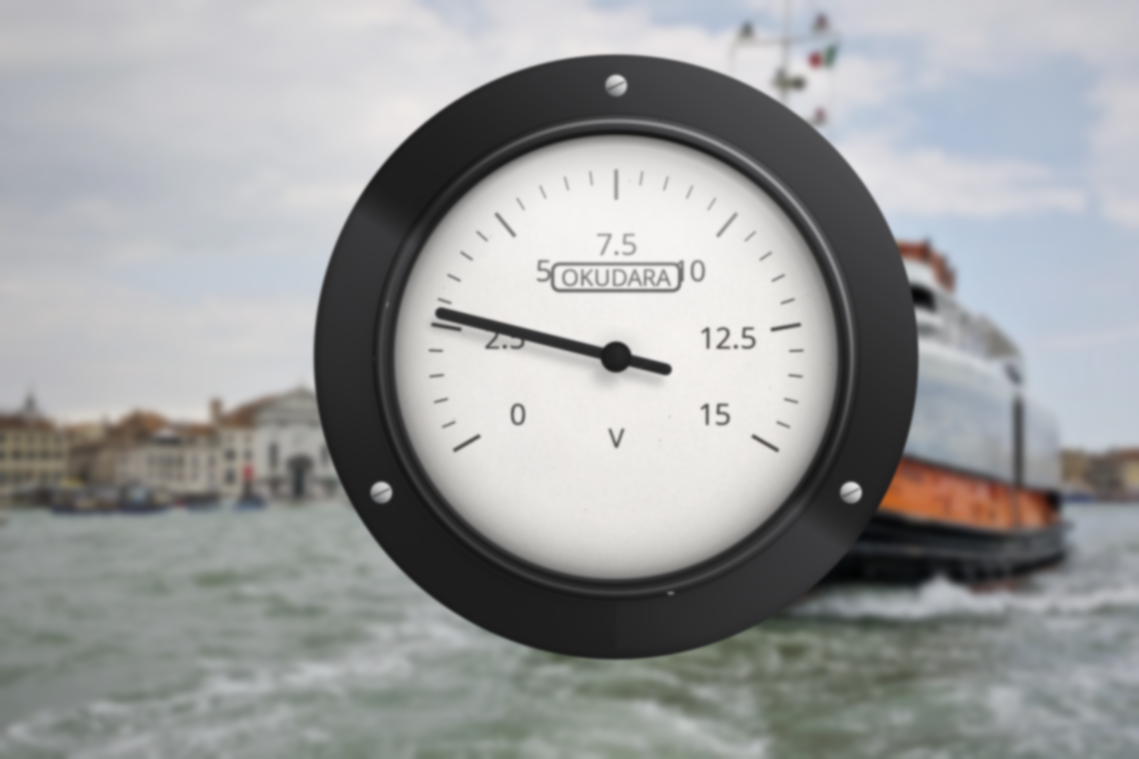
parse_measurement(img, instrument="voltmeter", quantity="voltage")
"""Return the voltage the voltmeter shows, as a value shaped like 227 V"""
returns 2.75 V
